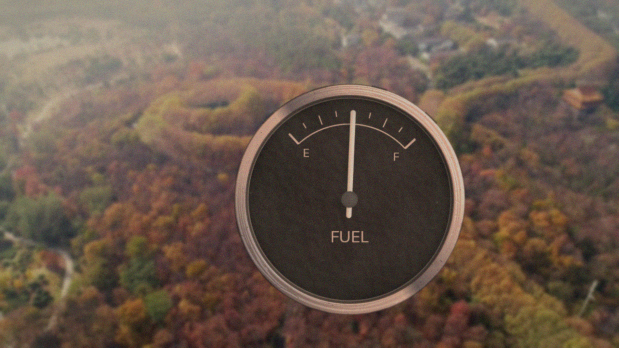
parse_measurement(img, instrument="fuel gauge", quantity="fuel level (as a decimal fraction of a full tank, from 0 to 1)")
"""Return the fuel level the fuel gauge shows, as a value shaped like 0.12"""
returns 0.5
